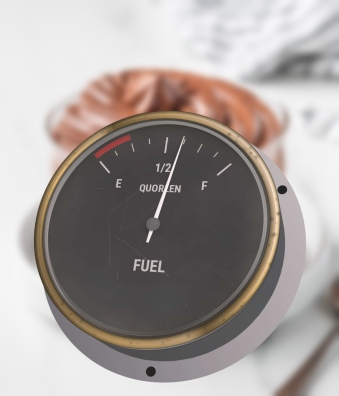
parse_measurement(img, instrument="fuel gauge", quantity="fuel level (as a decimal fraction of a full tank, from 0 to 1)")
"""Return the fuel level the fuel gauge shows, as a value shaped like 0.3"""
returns 0.625
